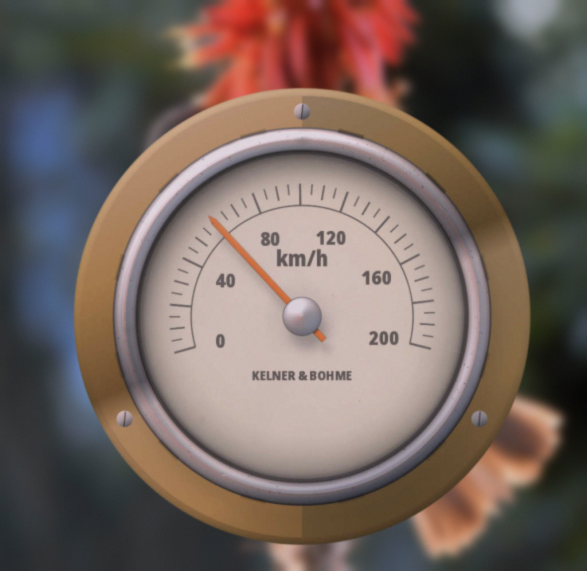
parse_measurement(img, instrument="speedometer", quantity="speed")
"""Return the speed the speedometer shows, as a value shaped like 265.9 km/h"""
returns 60 km/h
